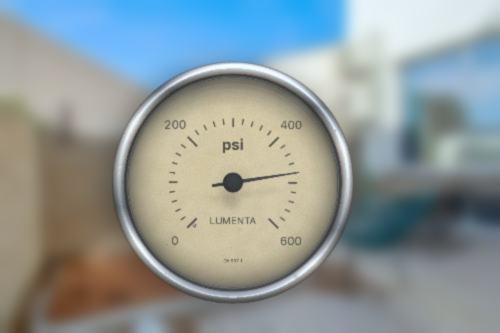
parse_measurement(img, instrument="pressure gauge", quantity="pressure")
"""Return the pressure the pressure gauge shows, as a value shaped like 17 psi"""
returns 480 psi
